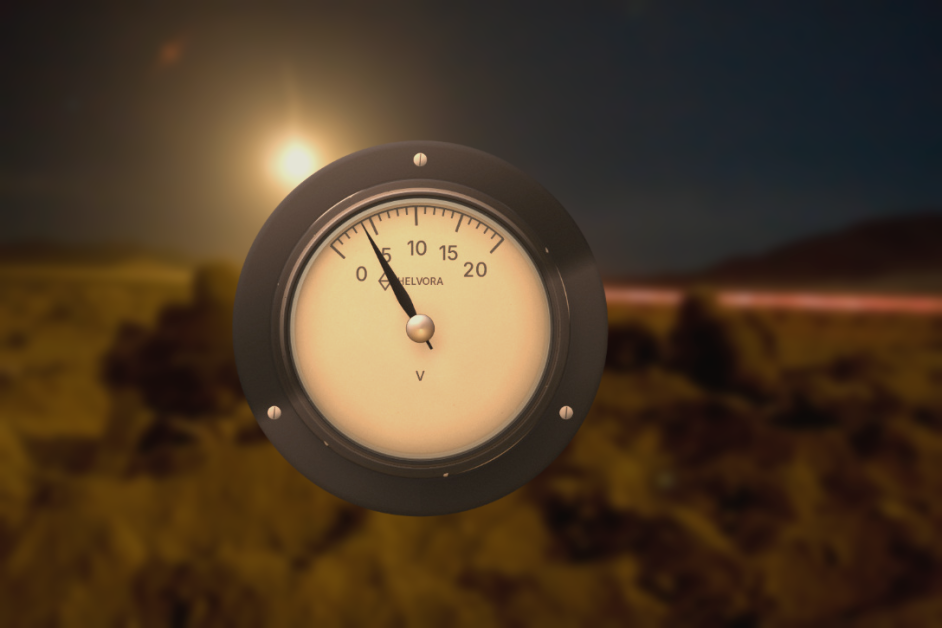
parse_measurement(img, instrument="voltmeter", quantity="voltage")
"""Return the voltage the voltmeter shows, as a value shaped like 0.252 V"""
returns 4 V
